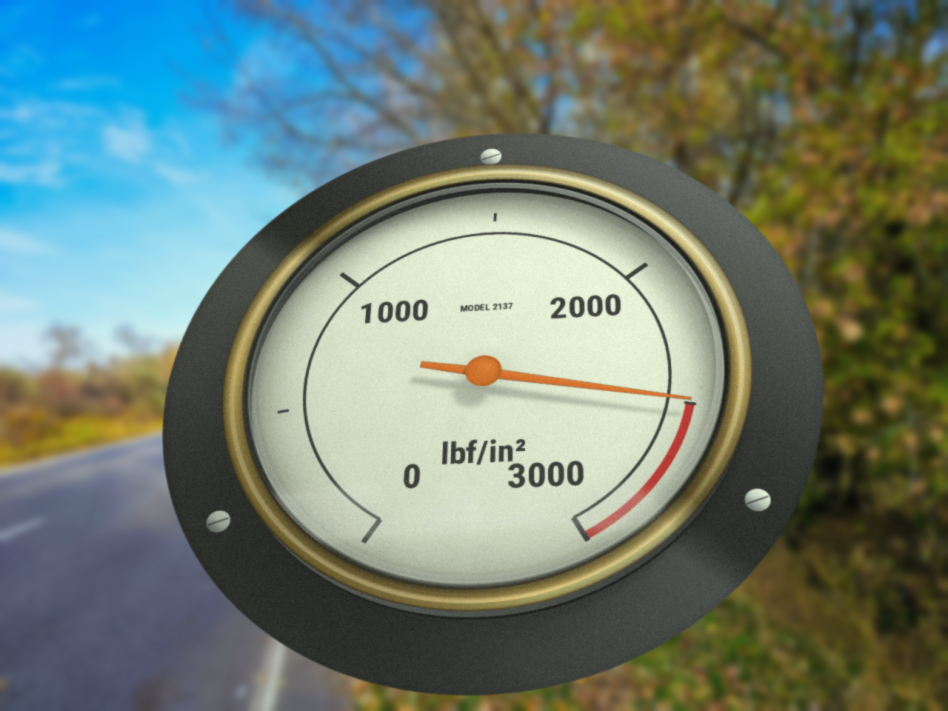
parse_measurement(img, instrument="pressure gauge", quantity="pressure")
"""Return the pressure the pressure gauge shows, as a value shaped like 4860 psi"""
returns 2500 psi
